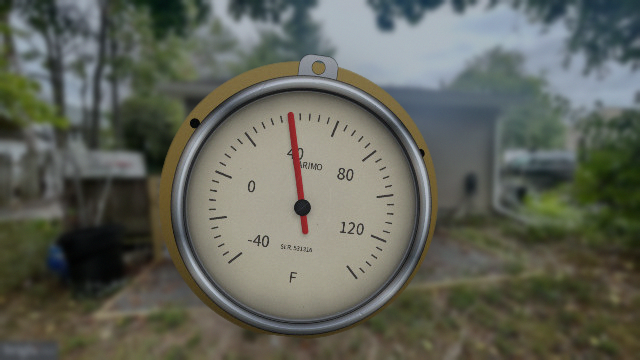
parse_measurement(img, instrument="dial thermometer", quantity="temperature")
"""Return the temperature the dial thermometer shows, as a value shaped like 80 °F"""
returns 40 °F
